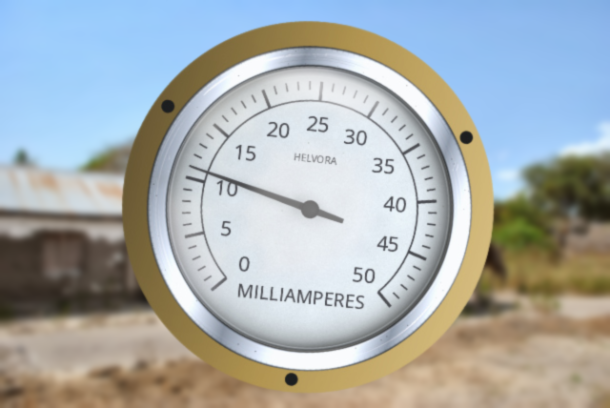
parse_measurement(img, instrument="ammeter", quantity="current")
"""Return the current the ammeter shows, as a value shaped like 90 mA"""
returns 11 mA
